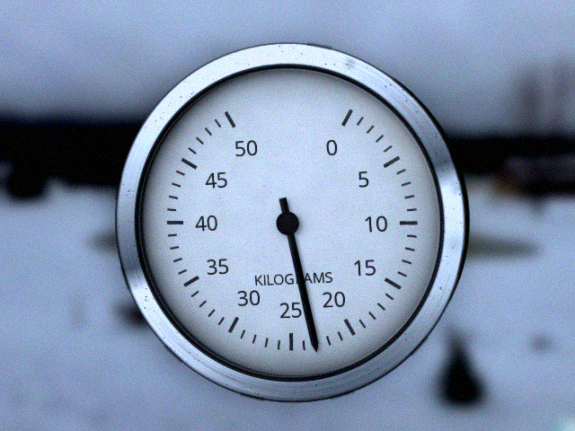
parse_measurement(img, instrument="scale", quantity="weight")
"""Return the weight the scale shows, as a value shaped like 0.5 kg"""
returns 23 kg
